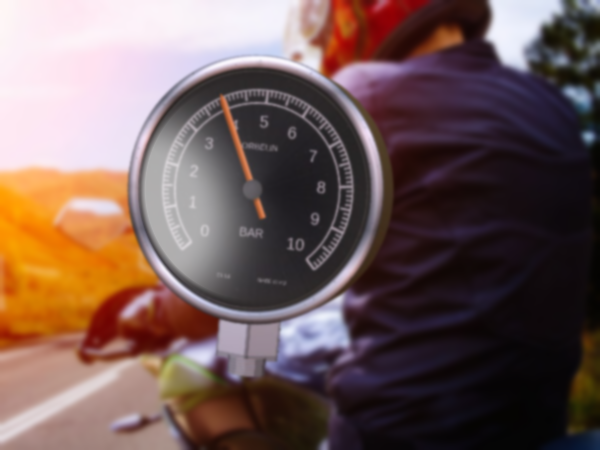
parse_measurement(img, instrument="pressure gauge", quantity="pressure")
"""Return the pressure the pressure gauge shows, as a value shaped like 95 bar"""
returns 4 bar
